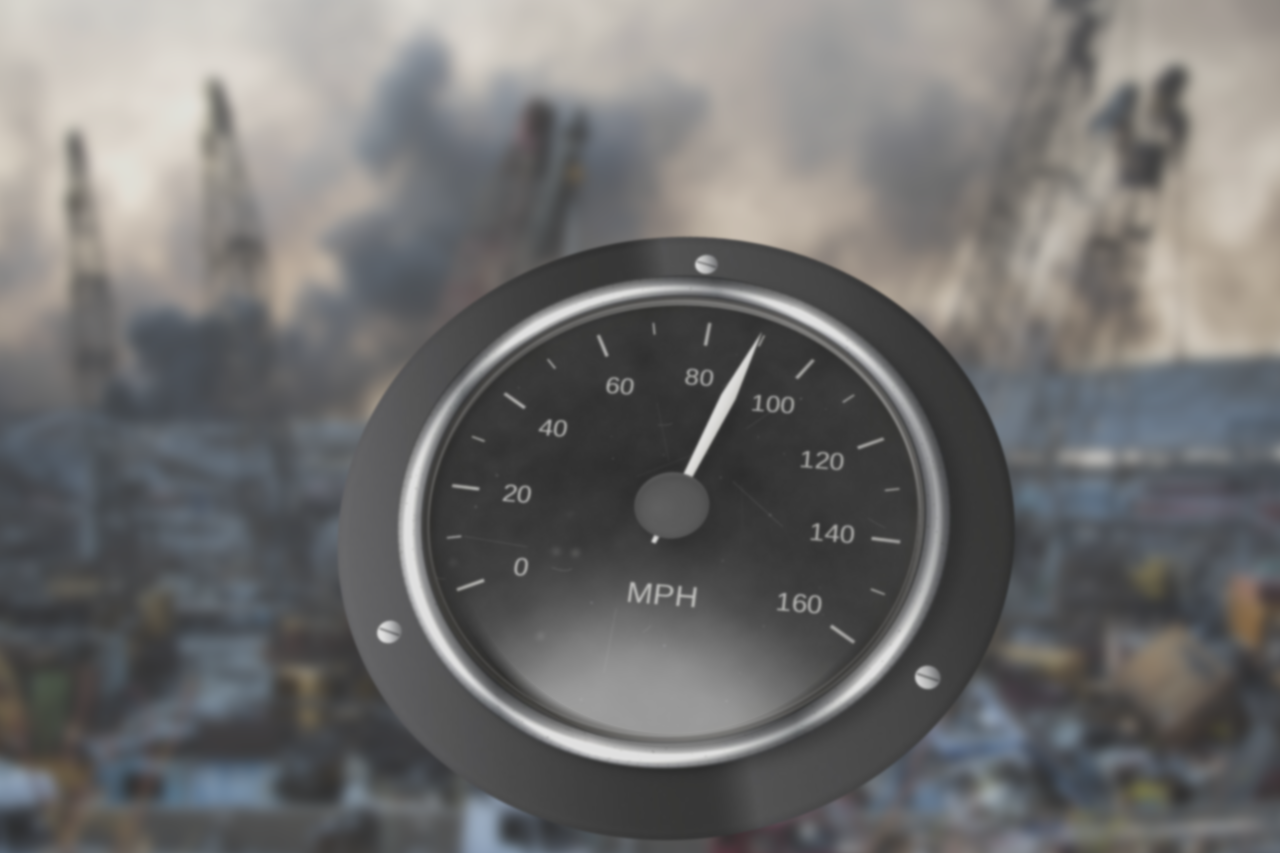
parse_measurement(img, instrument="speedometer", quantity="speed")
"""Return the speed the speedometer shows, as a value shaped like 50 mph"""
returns 90 mph
